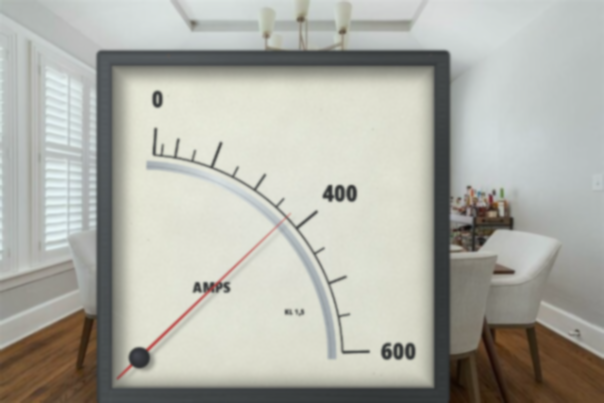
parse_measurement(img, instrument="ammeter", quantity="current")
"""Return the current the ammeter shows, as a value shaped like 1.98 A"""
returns 375 A
